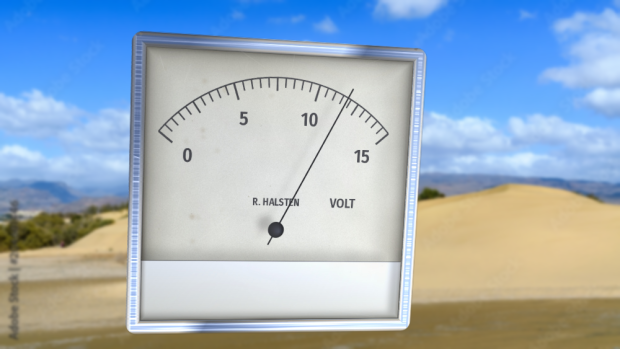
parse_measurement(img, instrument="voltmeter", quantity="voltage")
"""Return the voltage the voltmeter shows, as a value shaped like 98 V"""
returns 11.75 V
